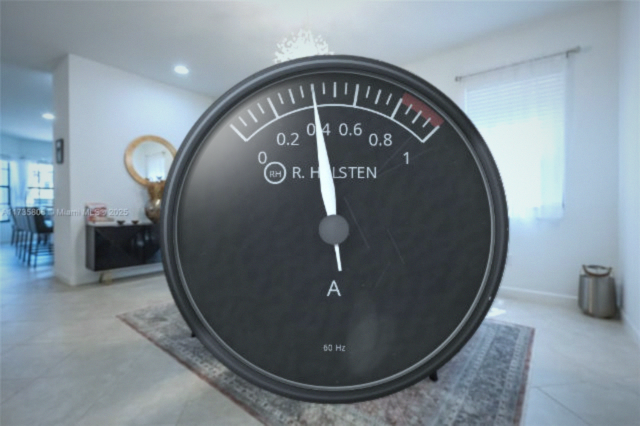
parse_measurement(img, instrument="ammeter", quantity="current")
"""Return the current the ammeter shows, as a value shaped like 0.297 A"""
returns 0.4 A
